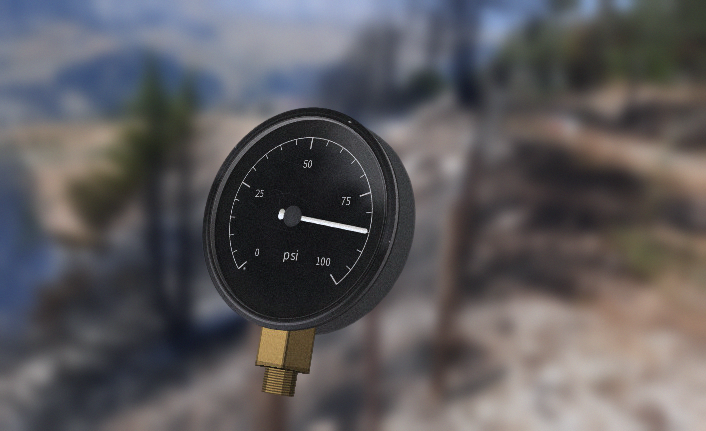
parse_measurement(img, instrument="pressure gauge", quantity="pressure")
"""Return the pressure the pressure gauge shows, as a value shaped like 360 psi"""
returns 85 psi
